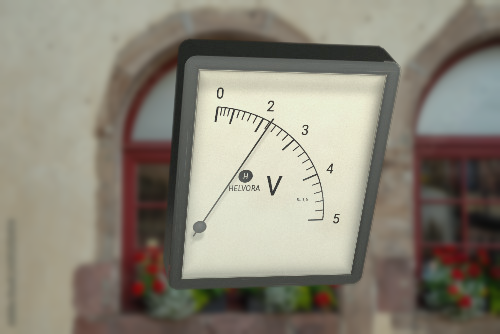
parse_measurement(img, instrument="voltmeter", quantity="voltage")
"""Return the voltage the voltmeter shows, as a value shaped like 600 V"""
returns 2.2 V
